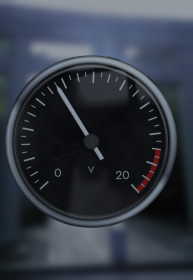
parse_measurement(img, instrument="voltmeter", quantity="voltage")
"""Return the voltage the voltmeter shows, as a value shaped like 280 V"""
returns 7.5 V
